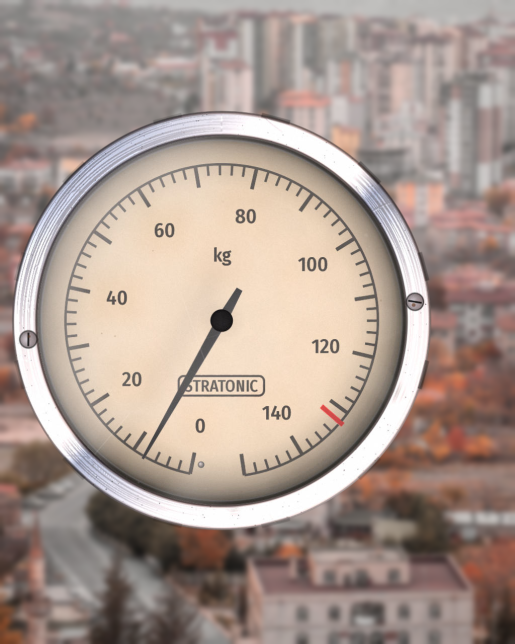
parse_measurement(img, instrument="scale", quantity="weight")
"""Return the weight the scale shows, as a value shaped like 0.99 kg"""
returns 8 kg
